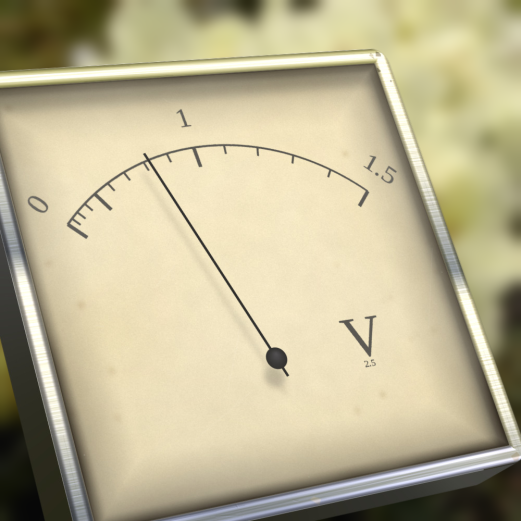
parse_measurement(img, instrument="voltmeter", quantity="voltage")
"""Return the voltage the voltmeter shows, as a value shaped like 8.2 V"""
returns 0.8 V
